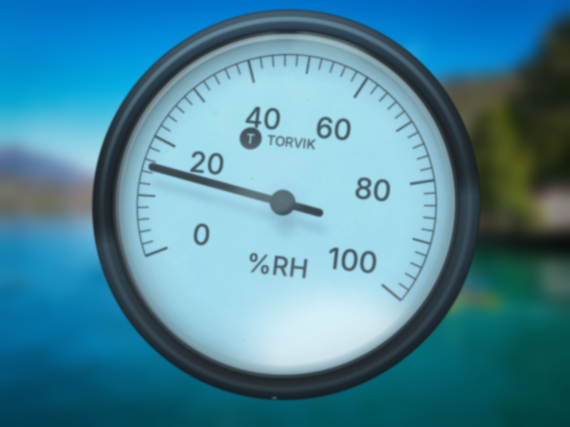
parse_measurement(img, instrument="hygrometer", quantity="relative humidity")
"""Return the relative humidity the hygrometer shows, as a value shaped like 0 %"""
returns 15 %
